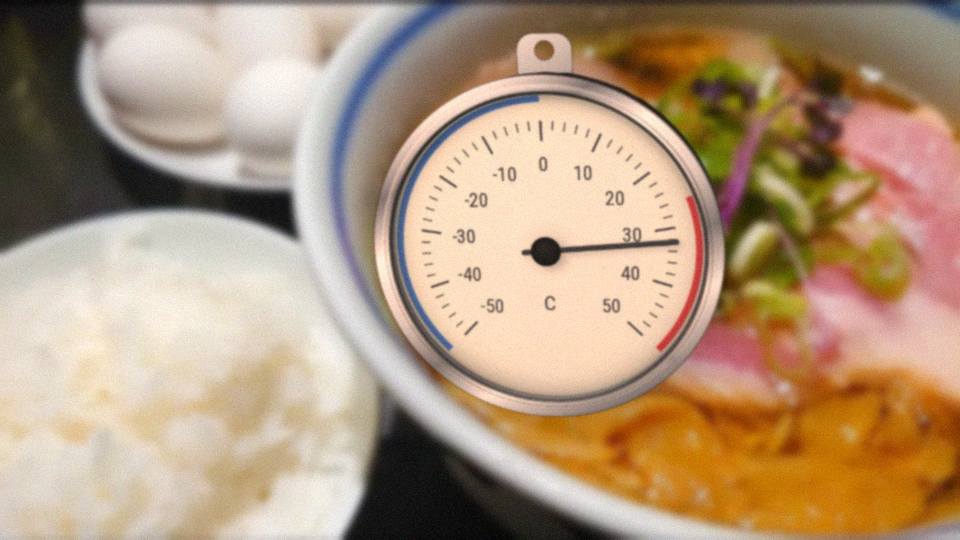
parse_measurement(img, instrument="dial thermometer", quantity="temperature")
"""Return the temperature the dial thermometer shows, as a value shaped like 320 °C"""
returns 32 °C
